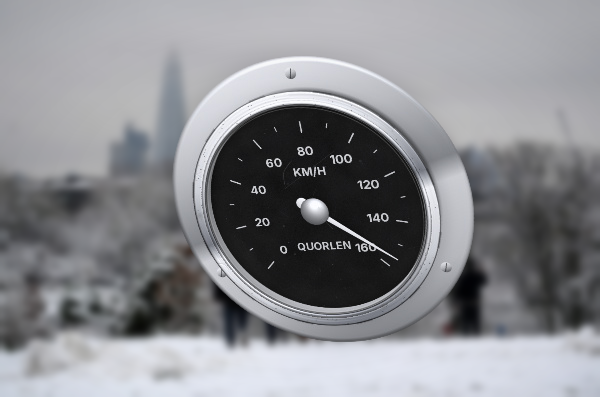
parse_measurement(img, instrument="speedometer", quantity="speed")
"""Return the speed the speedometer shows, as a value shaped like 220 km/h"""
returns 155 km/h
